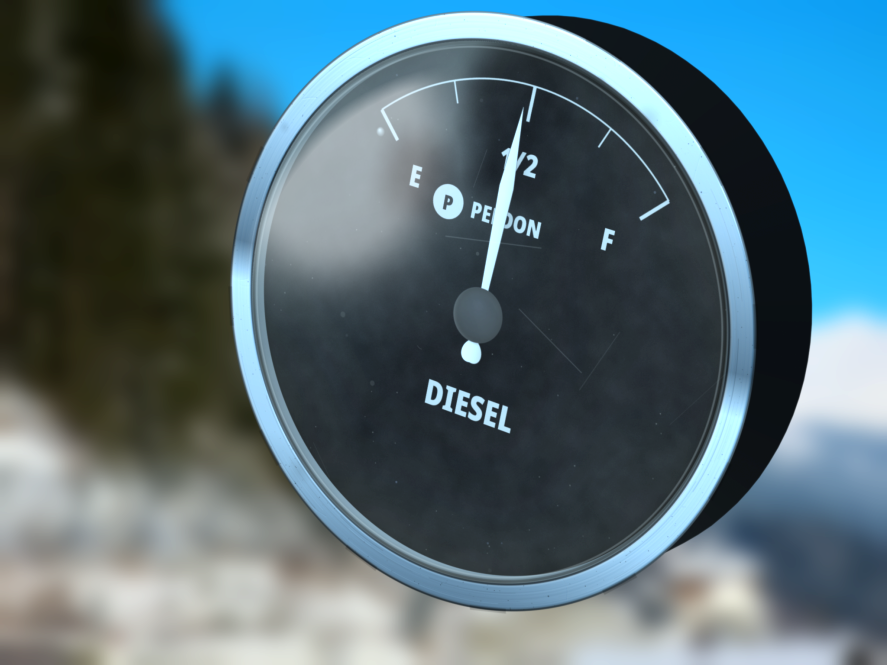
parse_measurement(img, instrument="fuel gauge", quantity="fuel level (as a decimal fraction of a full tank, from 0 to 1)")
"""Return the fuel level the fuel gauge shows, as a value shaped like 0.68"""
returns 0.5
